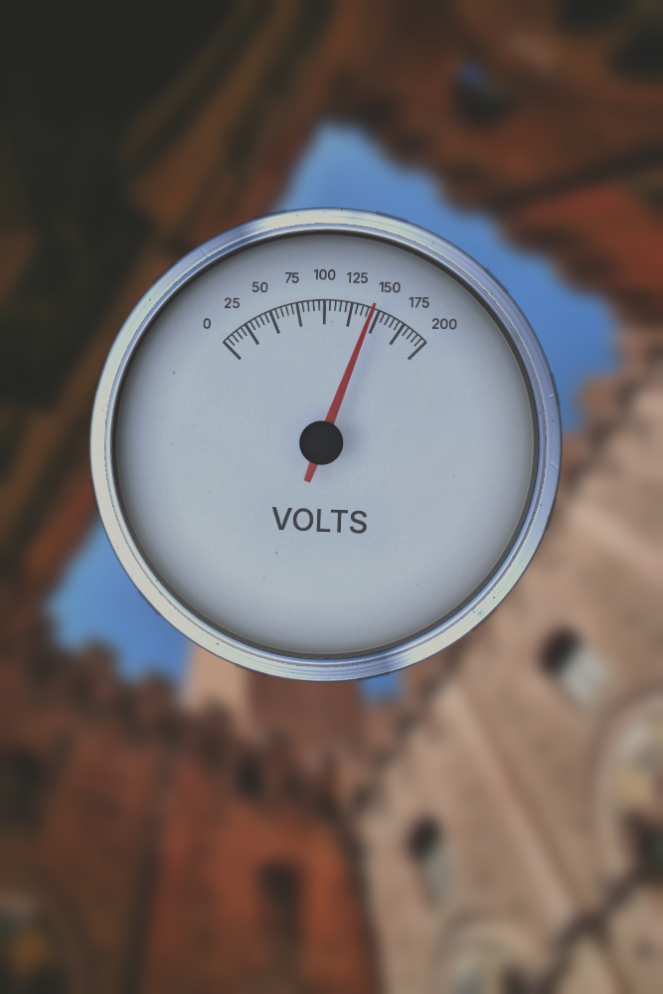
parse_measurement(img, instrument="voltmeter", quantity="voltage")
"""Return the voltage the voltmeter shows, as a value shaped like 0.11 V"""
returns 145 V
